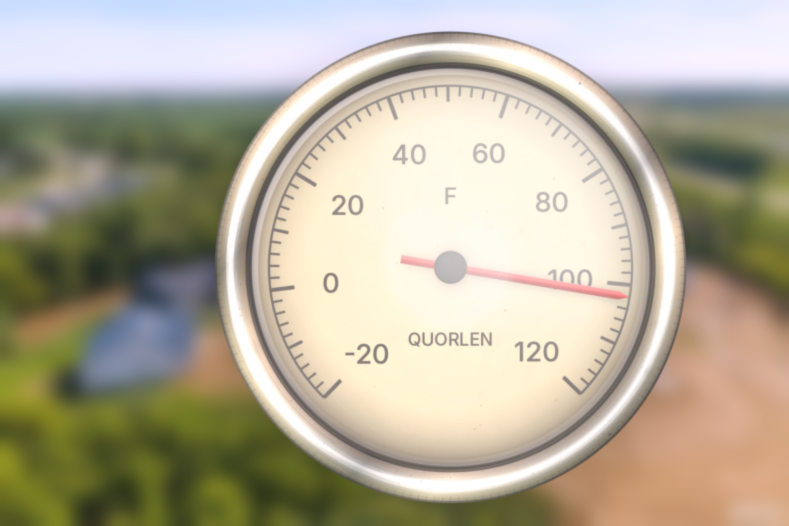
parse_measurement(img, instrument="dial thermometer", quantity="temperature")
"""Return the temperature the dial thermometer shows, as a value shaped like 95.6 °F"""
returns 102 °F
